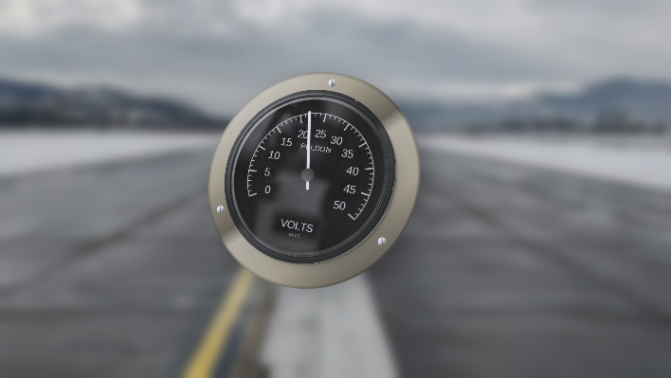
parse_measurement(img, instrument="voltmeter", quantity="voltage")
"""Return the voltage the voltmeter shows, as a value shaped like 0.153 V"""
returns 22 V
